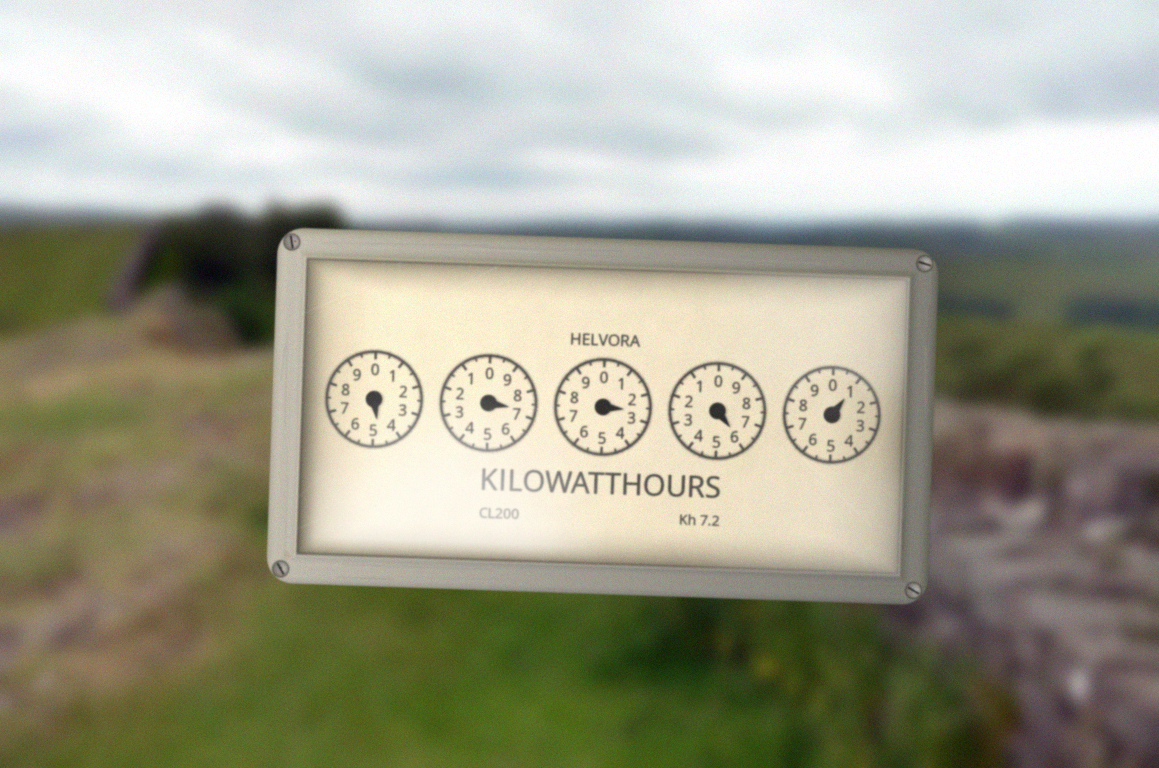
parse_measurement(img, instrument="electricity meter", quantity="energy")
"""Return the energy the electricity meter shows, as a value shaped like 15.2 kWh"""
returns 47261 kWh
